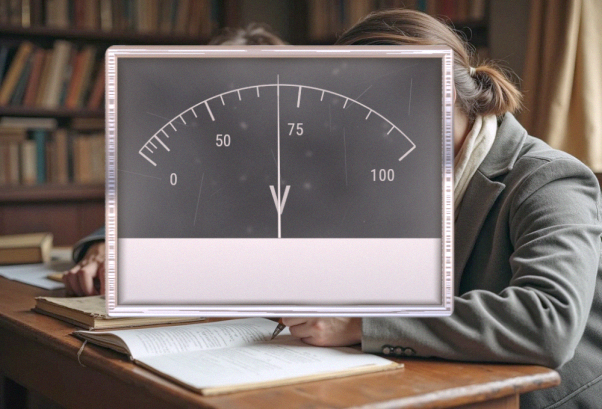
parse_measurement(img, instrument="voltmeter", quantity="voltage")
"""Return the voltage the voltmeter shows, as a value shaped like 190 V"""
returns 70 V
